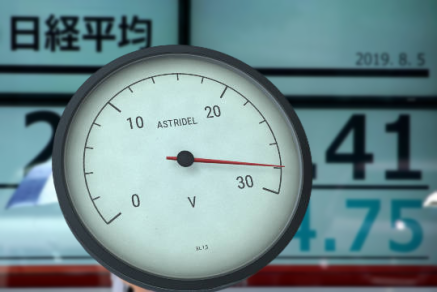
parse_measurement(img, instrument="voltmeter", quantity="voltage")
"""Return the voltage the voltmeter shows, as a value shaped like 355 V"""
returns 28 V
